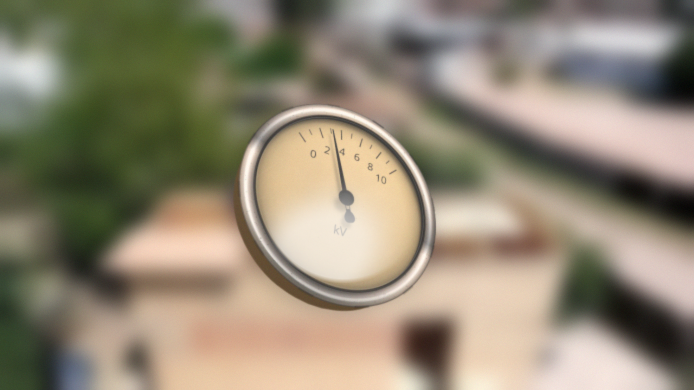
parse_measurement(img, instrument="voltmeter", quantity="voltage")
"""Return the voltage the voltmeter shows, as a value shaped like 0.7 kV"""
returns 3 kV
